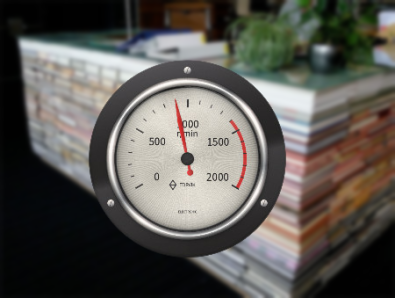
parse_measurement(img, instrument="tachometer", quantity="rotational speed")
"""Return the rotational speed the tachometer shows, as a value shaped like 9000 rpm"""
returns 900 rpm
